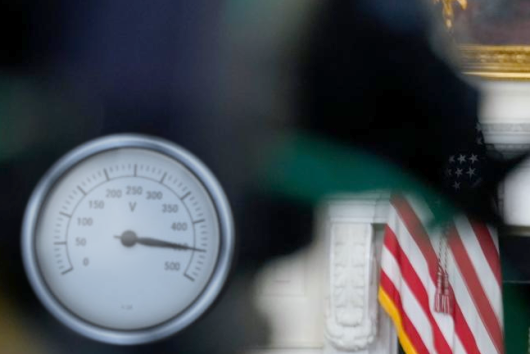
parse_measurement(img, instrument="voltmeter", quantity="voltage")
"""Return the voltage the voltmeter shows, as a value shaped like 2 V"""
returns 450 V
